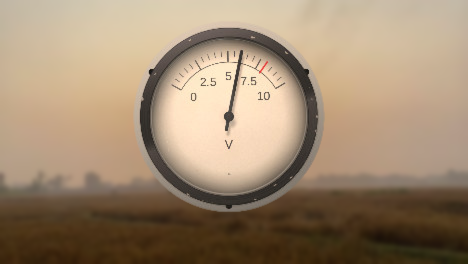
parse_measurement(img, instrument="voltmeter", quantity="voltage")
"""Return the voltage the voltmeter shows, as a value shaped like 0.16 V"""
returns 6 V
